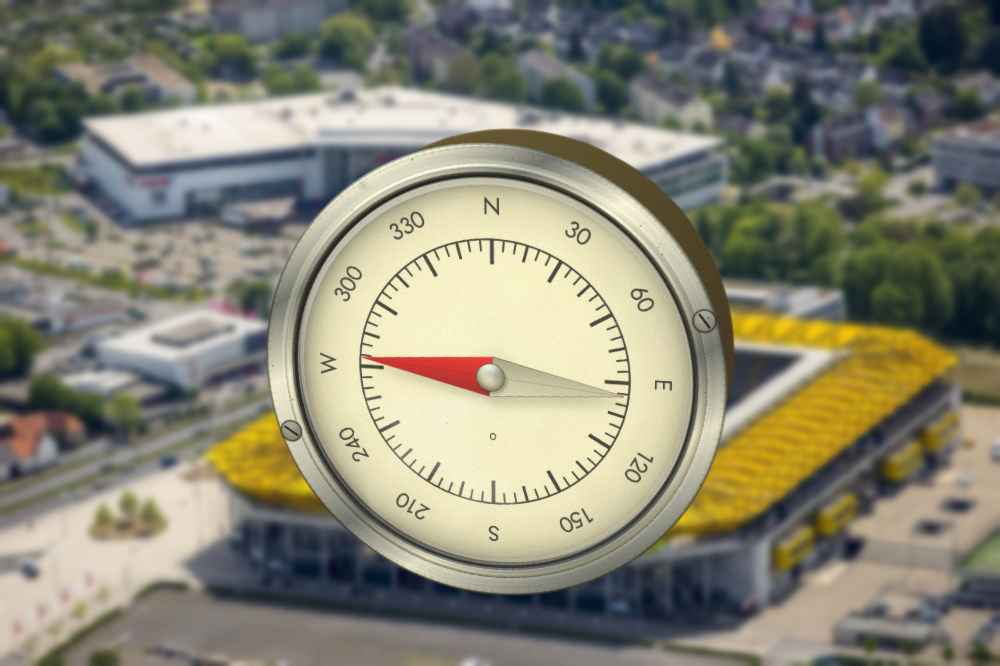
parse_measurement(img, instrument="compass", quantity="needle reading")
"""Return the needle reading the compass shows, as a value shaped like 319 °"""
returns 275 °
